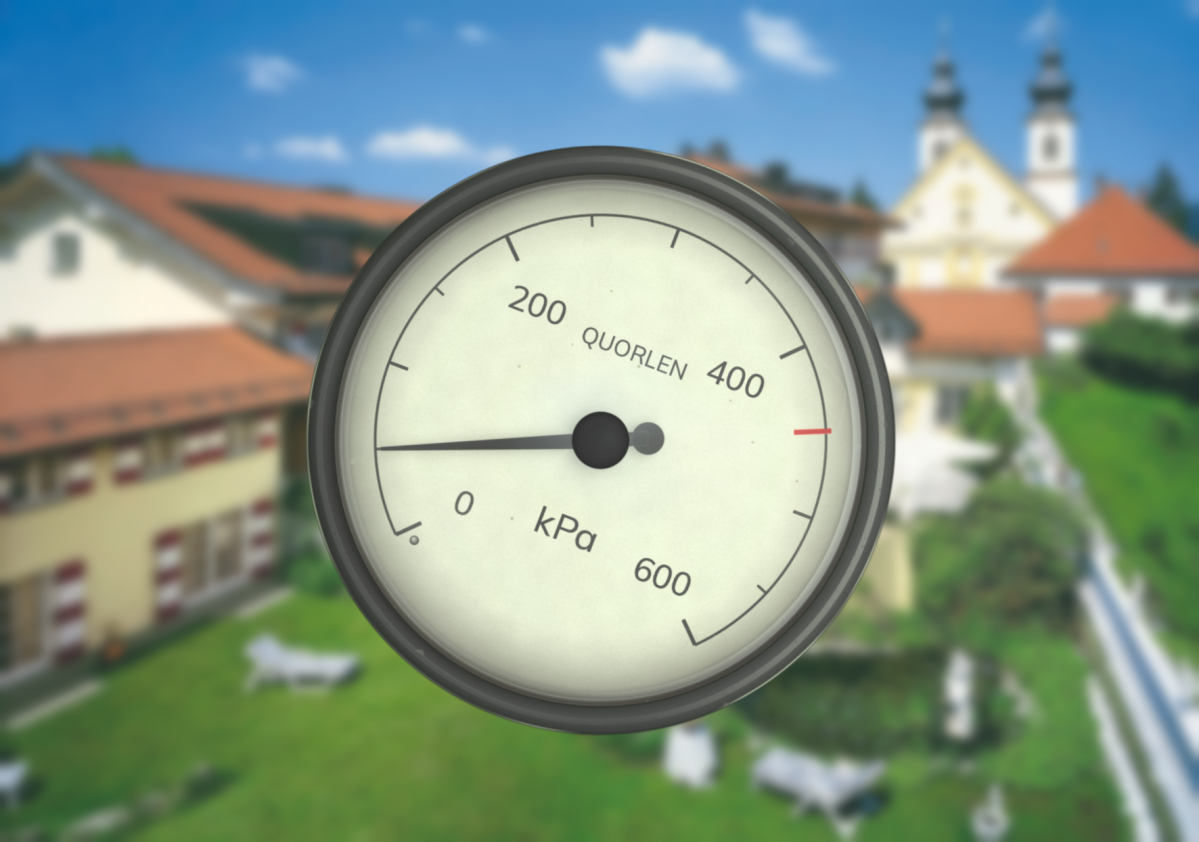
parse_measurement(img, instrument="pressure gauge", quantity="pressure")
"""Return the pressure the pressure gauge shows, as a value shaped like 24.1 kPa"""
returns 50 kPa
